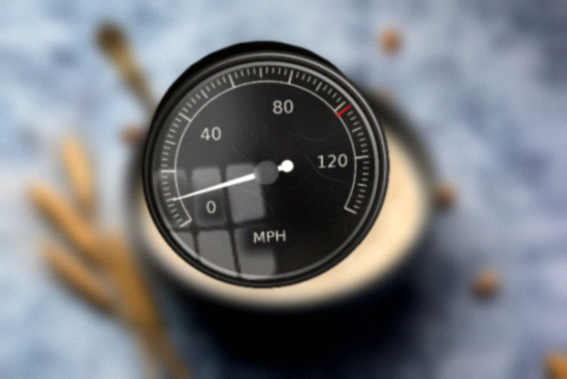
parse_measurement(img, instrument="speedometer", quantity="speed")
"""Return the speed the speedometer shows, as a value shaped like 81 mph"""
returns 10 mph
